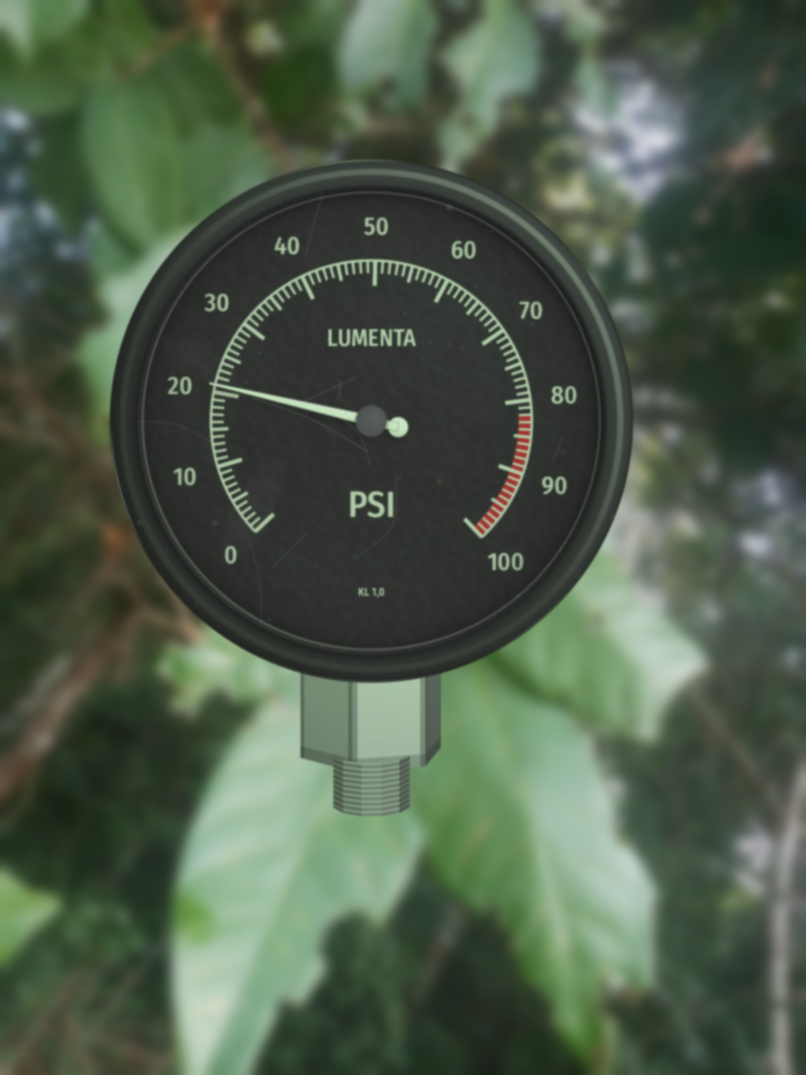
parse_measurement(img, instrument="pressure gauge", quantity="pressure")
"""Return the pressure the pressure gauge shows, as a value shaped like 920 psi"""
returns 21 psi
